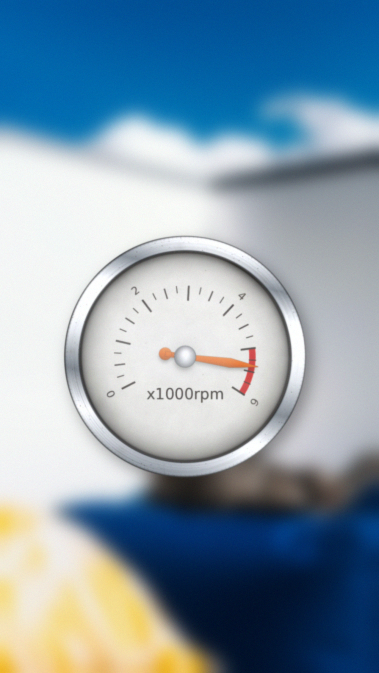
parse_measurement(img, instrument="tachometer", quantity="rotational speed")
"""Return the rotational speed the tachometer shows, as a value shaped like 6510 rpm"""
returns 5375 rpm
